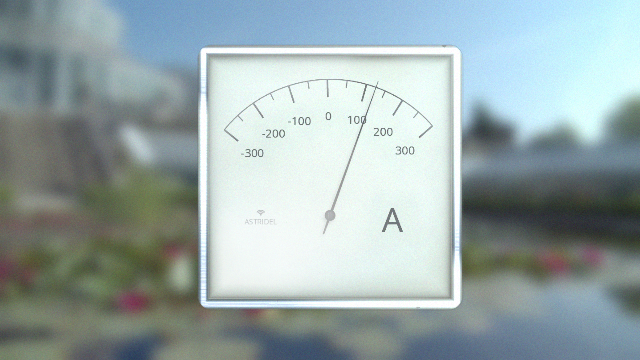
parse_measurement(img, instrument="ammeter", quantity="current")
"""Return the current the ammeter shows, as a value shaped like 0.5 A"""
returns 125 A
